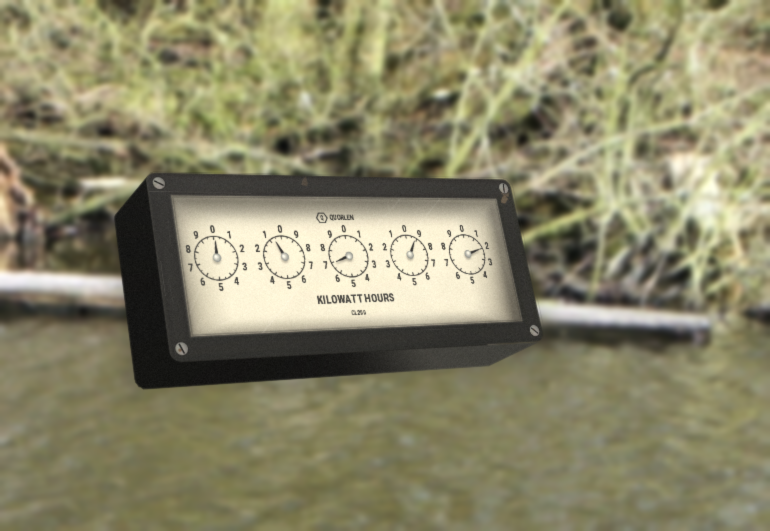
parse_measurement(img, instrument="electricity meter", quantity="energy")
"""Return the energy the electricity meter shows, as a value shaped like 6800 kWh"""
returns 692 kWh
